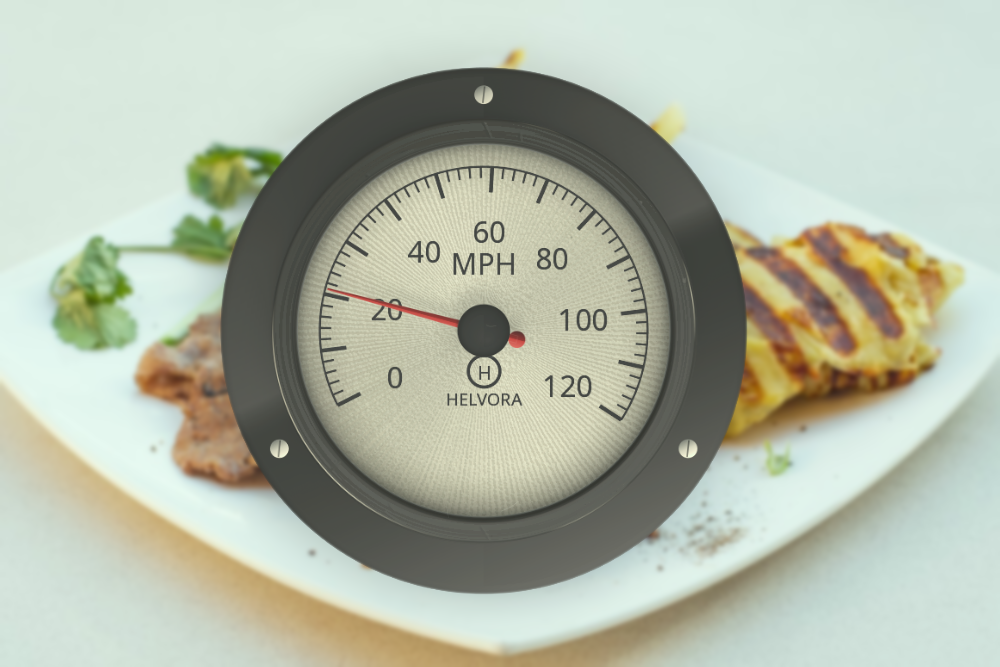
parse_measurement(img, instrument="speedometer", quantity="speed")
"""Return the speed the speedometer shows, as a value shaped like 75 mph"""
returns 21 mph
